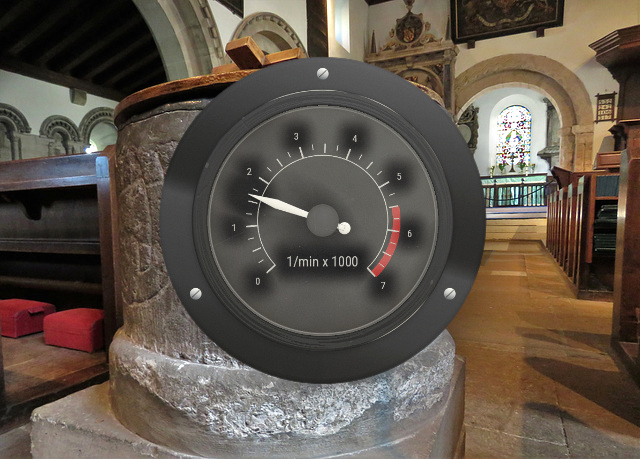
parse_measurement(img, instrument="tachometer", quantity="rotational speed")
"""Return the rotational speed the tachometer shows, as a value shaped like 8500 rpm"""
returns 1625 rpm
